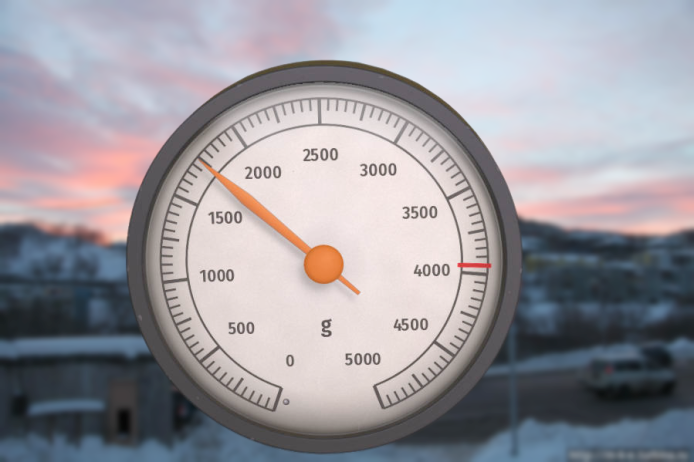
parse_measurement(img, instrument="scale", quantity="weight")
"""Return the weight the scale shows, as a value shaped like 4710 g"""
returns 1750 g
